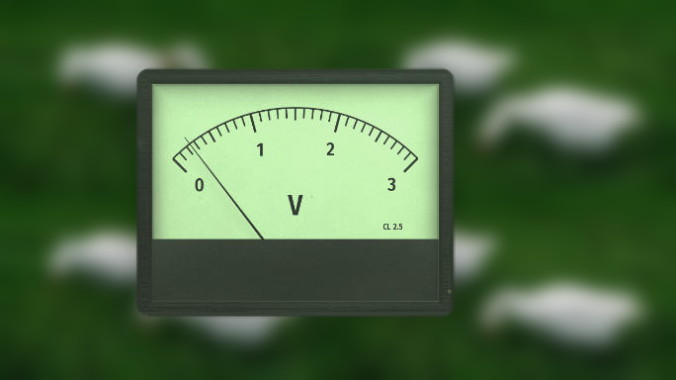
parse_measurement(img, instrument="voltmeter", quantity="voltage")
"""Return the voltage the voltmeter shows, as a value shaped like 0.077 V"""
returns 0.25 V
